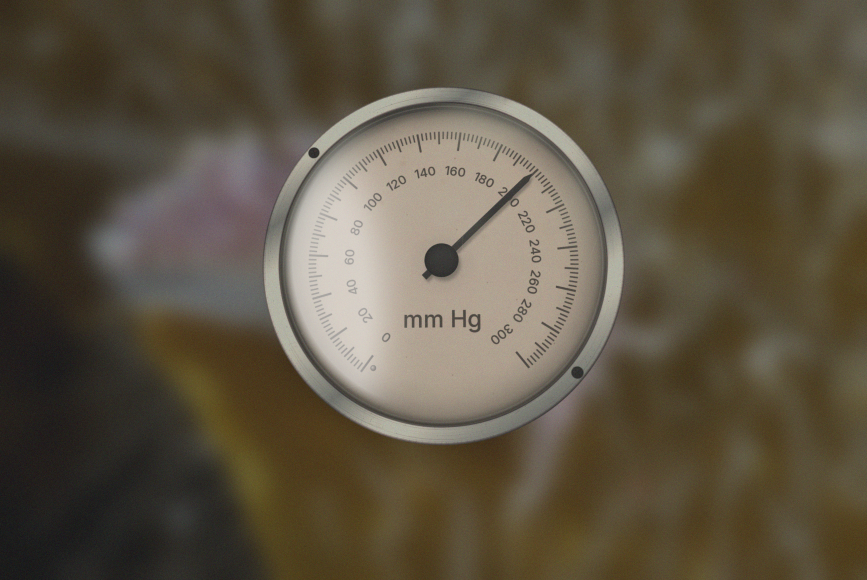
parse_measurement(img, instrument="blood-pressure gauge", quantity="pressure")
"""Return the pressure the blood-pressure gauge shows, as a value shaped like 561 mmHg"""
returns 200 mmHg
